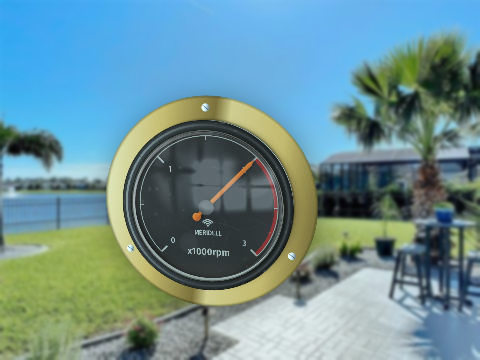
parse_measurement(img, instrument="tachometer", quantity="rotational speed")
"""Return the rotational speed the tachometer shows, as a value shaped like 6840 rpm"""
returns 2000 rpm
